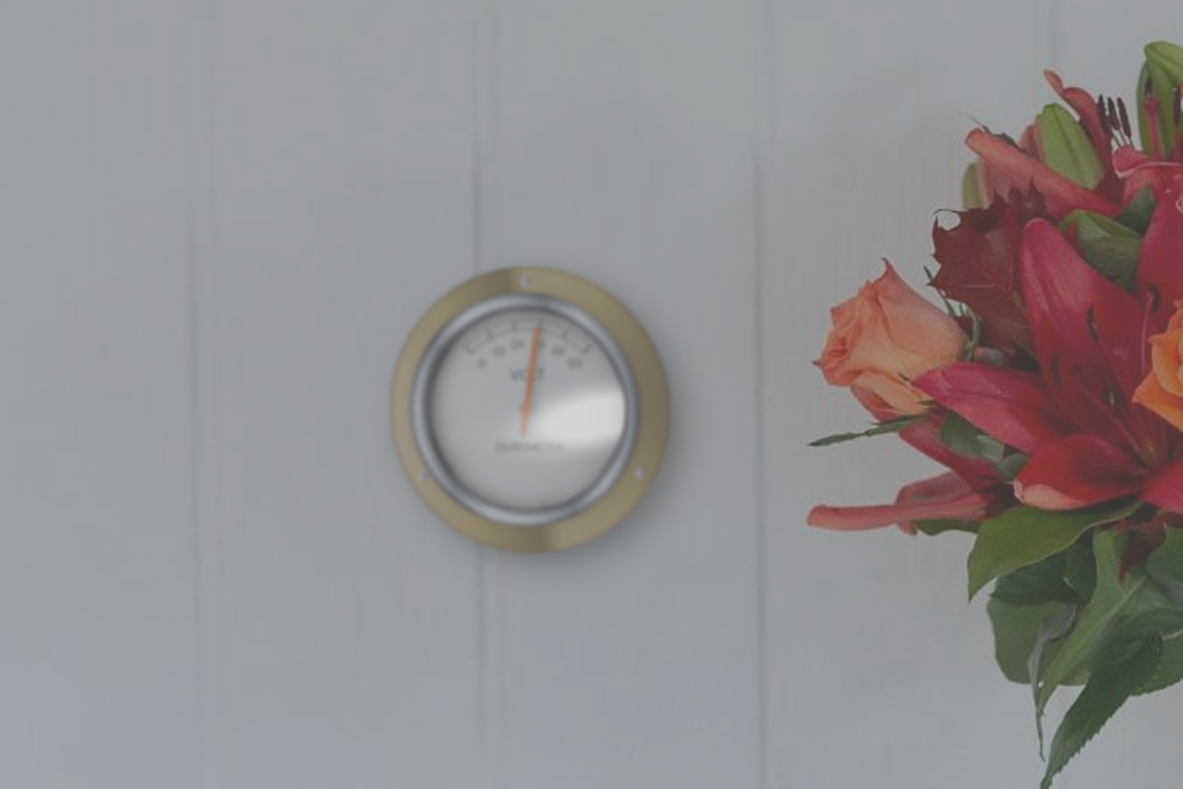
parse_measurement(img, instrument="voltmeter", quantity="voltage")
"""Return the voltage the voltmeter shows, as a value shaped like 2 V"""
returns 30 V
